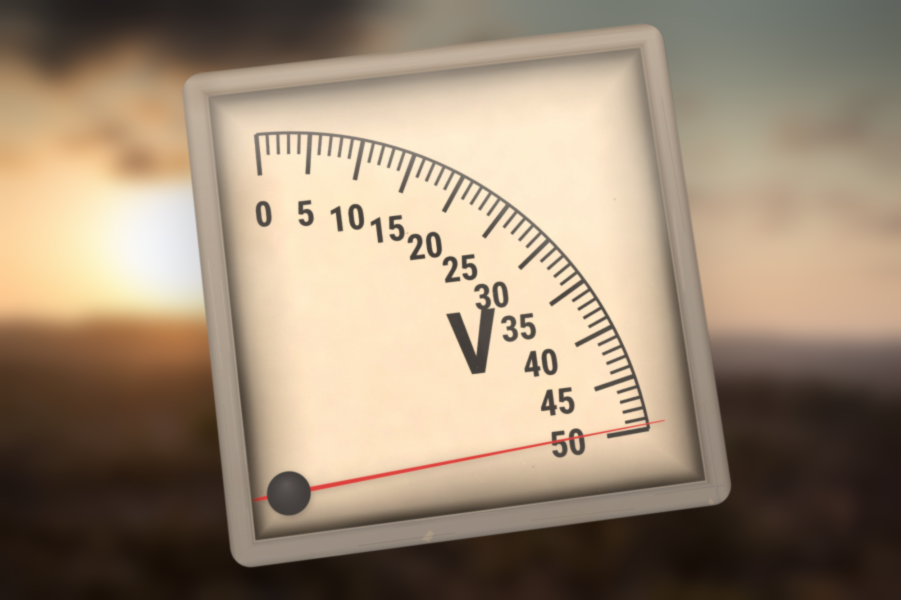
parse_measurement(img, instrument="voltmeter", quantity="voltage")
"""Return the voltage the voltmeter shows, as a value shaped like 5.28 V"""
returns 49.5 V
